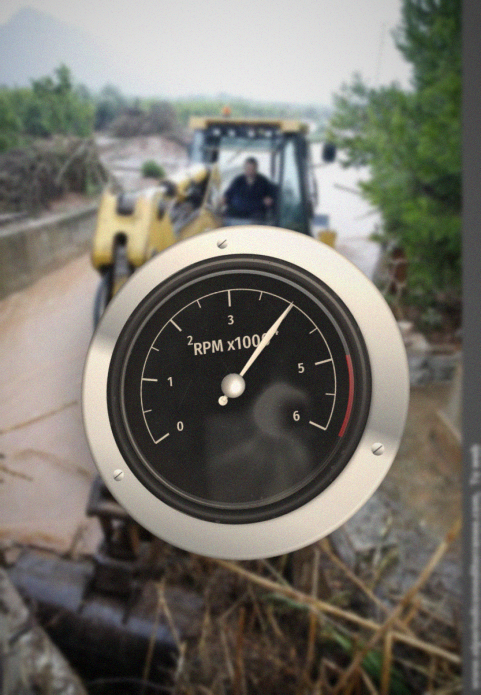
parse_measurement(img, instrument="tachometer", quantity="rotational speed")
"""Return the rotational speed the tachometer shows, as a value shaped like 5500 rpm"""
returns 4000 rpm
